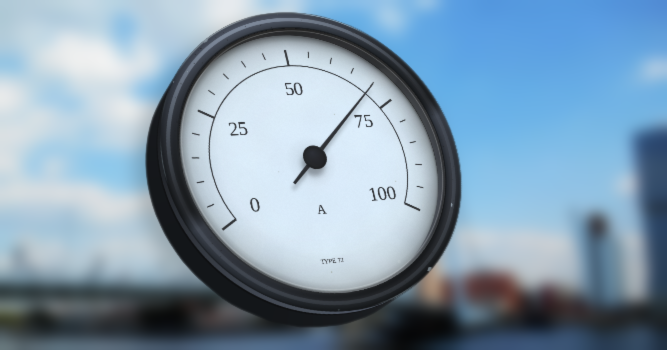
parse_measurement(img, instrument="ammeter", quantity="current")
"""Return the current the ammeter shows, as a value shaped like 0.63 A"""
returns 70 A
